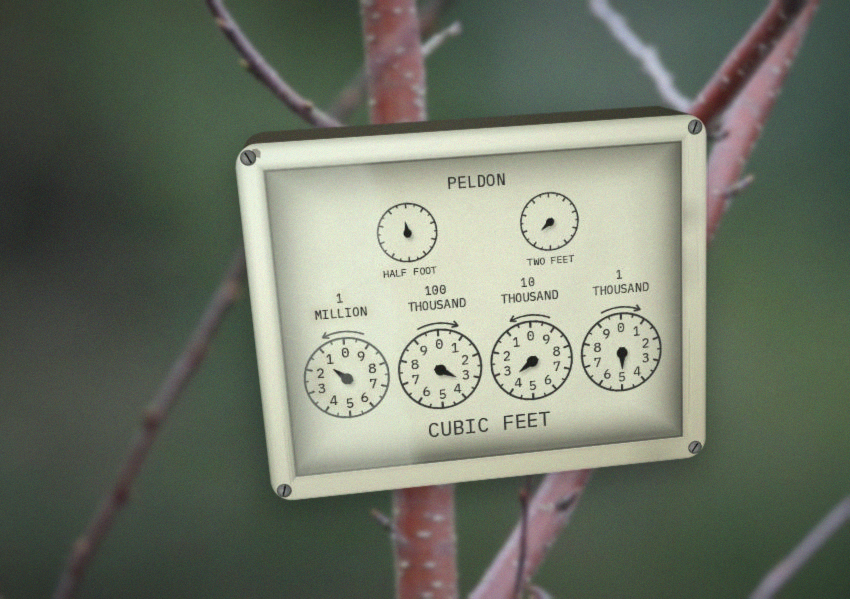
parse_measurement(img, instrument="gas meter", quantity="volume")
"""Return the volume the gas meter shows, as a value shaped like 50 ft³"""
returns 133500 ft³
